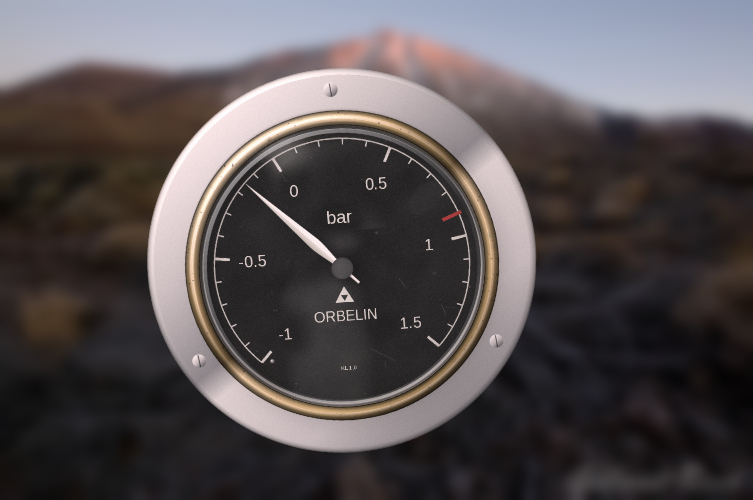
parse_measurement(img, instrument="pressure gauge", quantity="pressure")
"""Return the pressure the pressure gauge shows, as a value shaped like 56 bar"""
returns -0.15 bar
